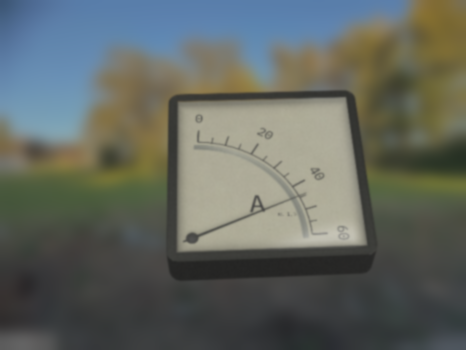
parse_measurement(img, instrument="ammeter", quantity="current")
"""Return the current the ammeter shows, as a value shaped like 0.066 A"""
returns 45 A
